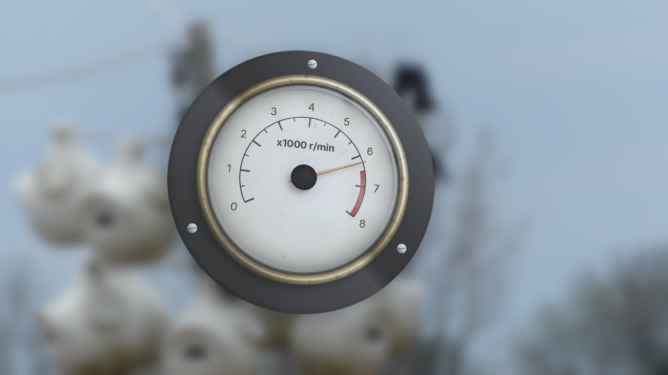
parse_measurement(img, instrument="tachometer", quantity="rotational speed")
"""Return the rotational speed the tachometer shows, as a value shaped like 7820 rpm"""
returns 6250 rpm
